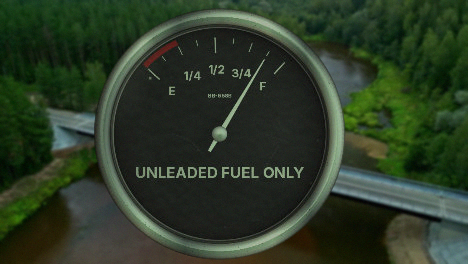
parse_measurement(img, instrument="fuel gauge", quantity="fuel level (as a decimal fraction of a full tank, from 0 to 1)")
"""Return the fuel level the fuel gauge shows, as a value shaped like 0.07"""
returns 0.875
